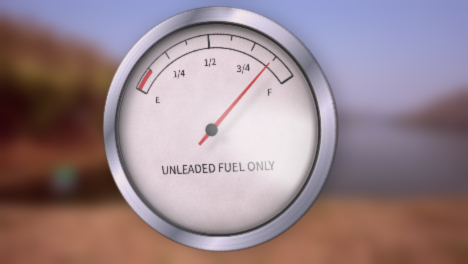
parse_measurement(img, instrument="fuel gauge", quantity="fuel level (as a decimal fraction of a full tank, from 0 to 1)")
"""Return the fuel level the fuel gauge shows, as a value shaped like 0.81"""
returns 0.875
